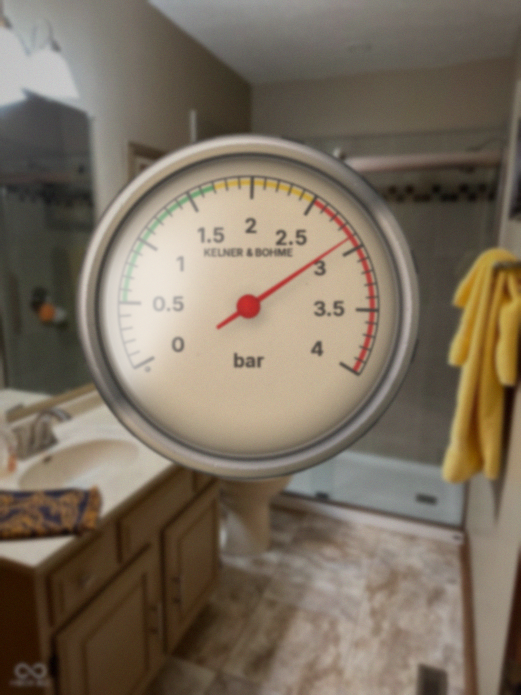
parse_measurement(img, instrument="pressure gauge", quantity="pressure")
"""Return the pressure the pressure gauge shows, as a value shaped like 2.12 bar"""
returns 2.9 bar
